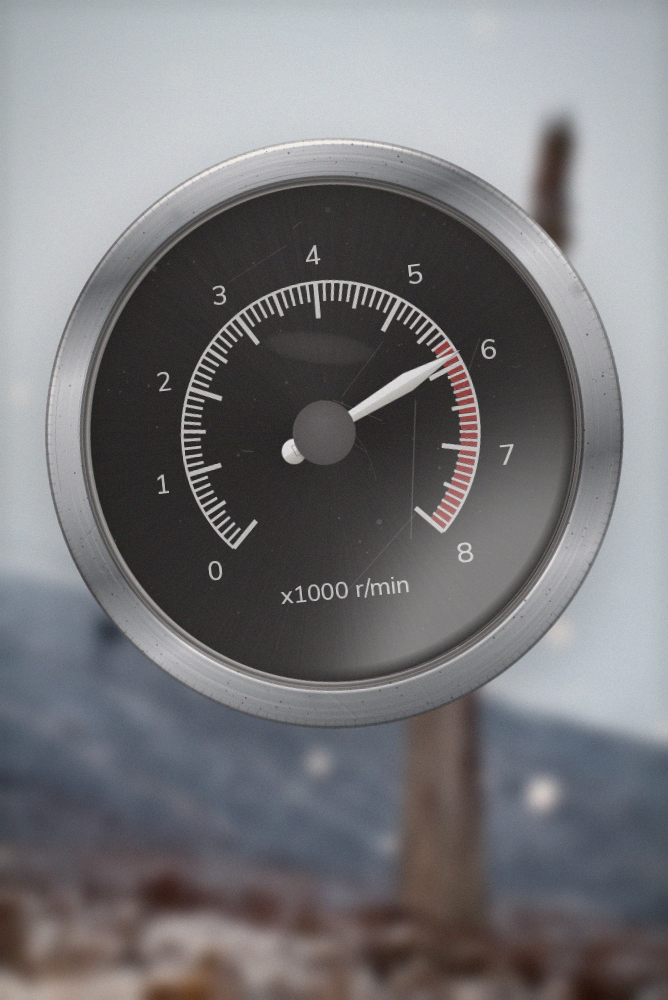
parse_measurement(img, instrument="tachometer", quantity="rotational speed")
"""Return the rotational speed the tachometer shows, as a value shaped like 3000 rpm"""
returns 5900 rpm
